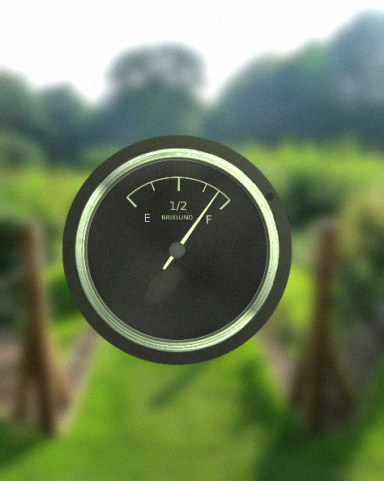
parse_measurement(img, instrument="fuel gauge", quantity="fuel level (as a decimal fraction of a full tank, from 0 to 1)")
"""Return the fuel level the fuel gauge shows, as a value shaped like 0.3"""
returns 0.875
